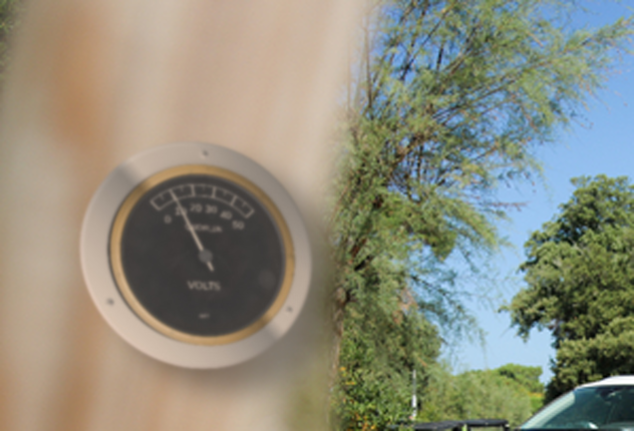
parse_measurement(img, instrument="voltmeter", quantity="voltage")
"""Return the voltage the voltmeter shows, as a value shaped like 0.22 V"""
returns 10 V
